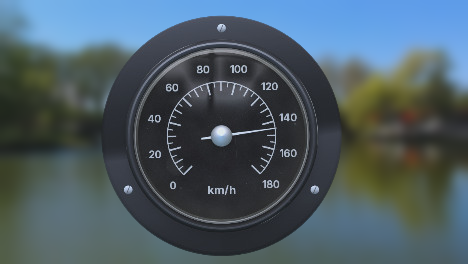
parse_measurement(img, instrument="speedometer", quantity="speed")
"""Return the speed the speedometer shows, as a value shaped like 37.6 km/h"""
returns 145 km/h
